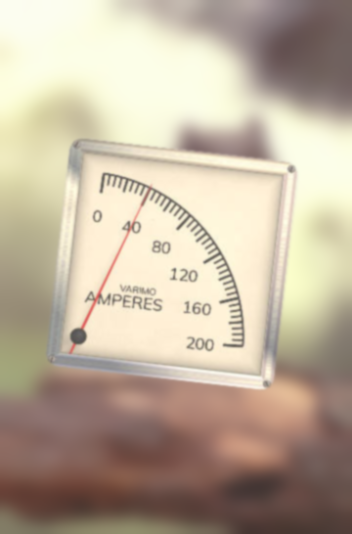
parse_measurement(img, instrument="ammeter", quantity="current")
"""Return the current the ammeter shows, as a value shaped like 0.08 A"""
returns 40 A
